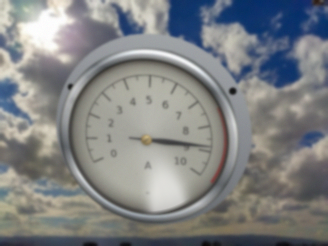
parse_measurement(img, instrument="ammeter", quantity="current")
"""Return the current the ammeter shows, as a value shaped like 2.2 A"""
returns 8.75 A
